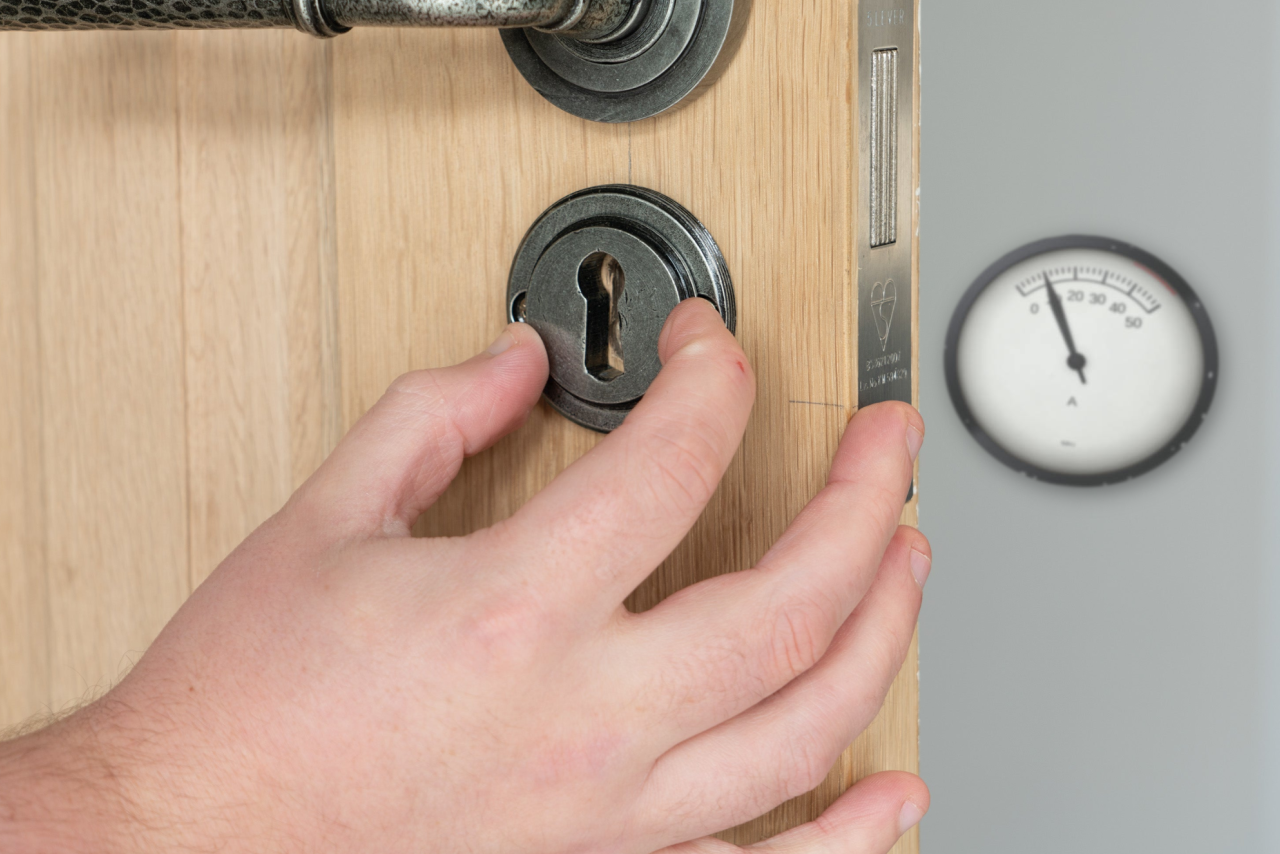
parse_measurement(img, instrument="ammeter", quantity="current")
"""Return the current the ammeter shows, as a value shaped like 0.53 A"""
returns 10 A
